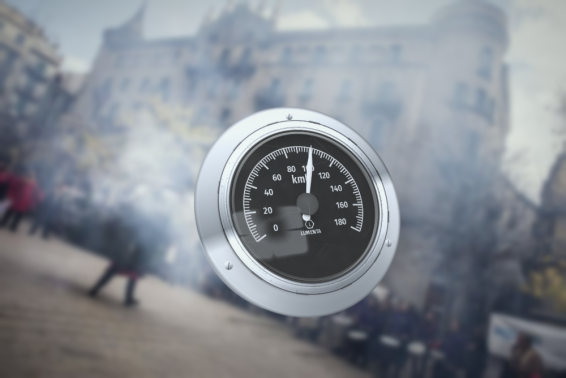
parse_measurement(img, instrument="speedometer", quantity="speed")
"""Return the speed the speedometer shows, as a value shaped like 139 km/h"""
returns 100 km/h
